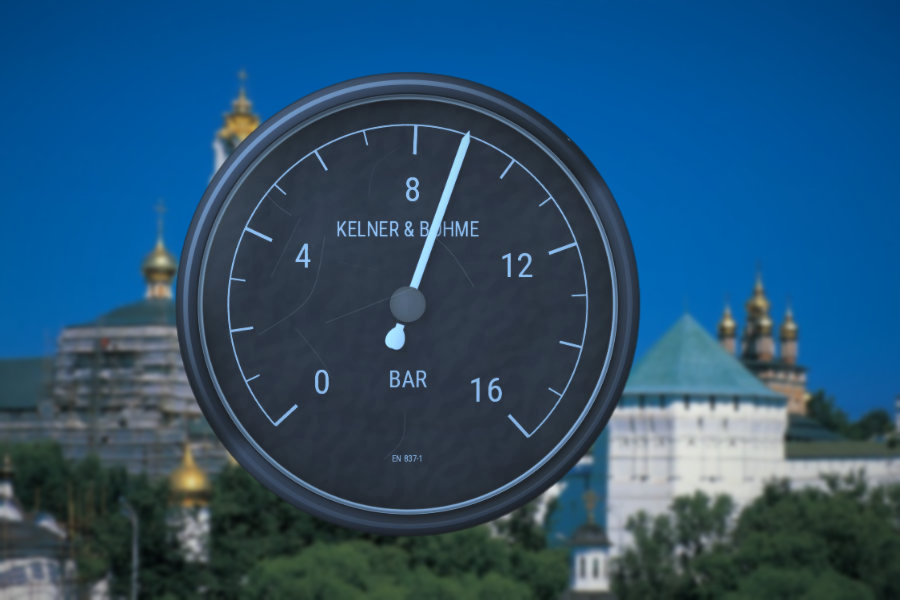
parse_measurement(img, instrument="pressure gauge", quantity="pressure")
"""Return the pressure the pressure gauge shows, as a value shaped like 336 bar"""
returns 9 bar
